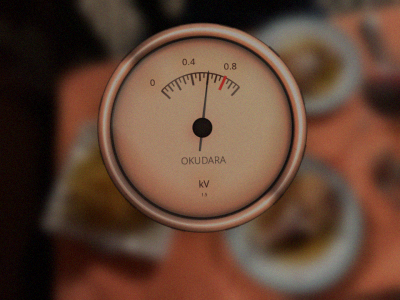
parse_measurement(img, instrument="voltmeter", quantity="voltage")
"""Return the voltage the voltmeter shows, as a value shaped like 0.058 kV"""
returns 0.6 kV
